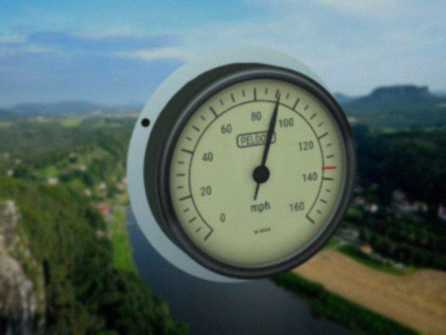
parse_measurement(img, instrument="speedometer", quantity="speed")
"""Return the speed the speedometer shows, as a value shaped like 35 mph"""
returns 90 mph
